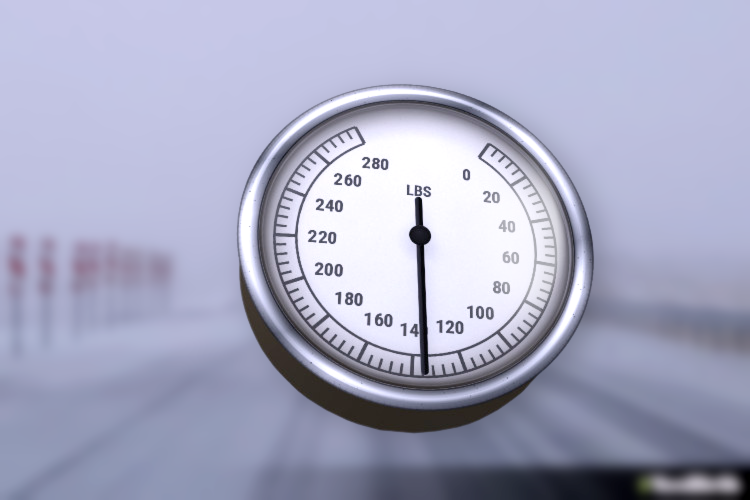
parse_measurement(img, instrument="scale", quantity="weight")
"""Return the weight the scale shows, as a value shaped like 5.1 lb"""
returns 136 lb
